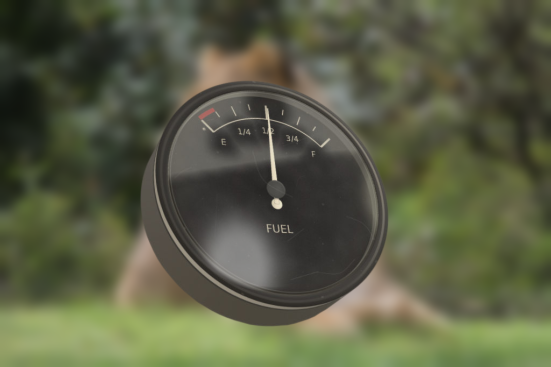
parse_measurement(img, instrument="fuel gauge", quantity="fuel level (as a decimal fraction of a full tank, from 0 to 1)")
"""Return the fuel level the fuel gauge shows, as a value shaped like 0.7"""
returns 0.5
